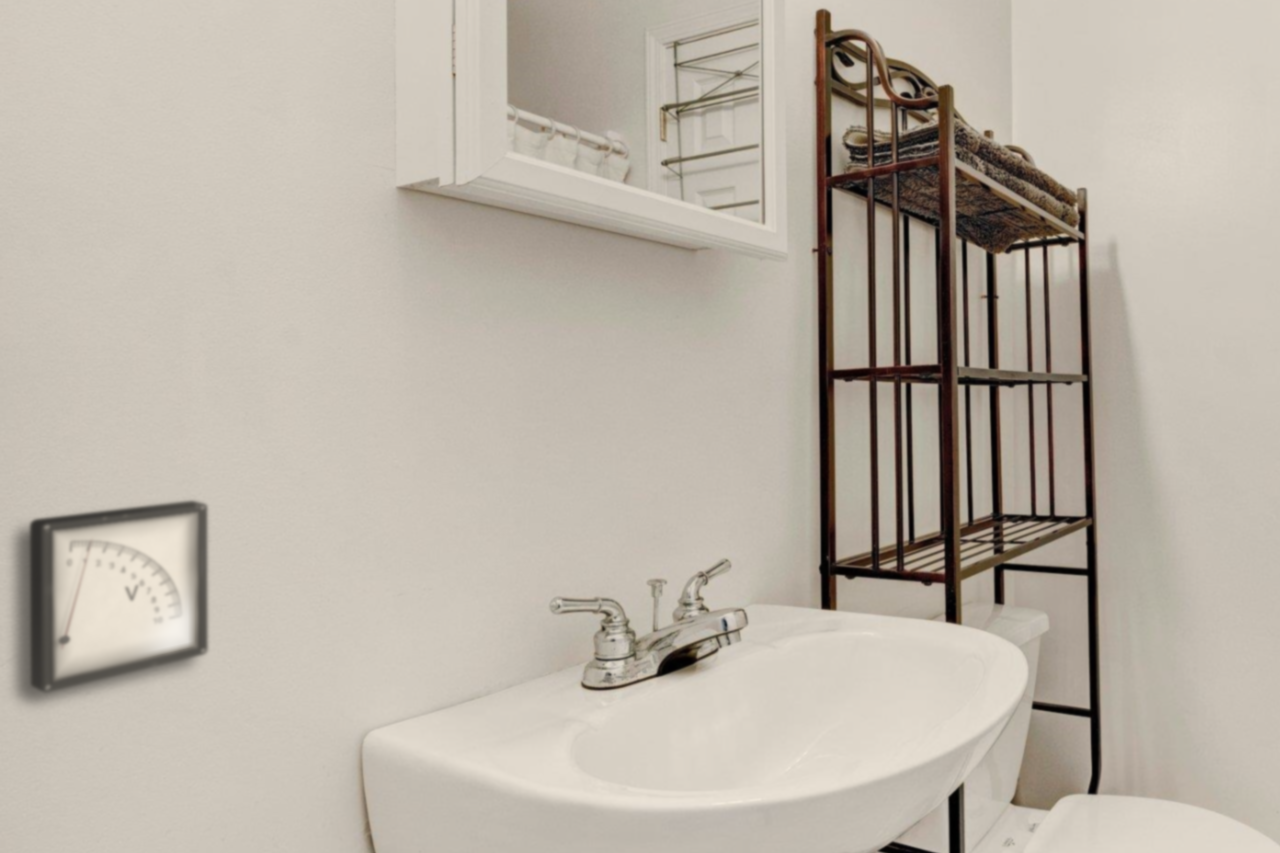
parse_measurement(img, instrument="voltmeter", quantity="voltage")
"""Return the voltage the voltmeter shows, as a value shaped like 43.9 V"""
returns 1 V
